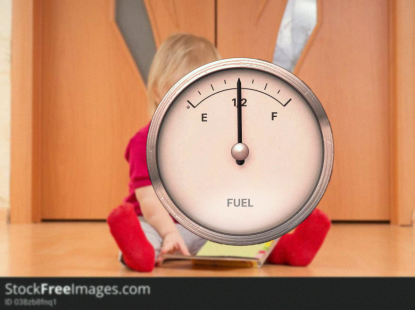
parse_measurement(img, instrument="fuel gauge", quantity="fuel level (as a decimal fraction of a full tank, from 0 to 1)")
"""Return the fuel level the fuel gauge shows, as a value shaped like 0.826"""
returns 0.5
